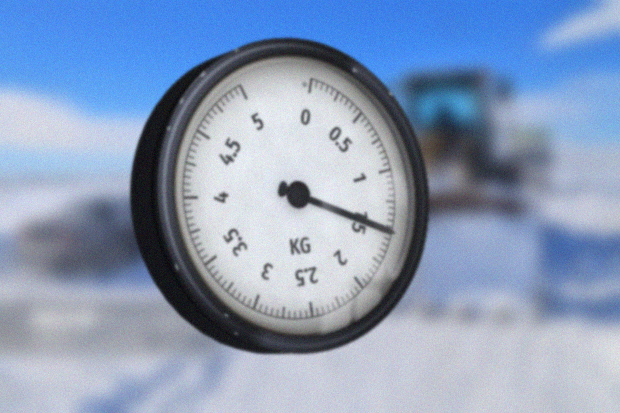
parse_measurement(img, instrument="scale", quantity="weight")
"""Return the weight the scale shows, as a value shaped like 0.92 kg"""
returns 1.5 kg
